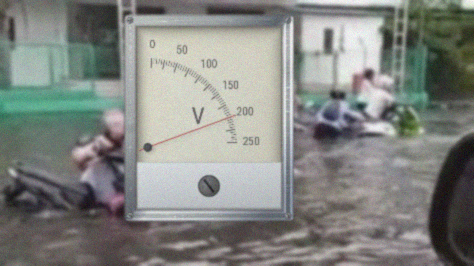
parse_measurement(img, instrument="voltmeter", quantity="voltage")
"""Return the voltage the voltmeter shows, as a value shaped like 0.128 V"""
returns 200 V
